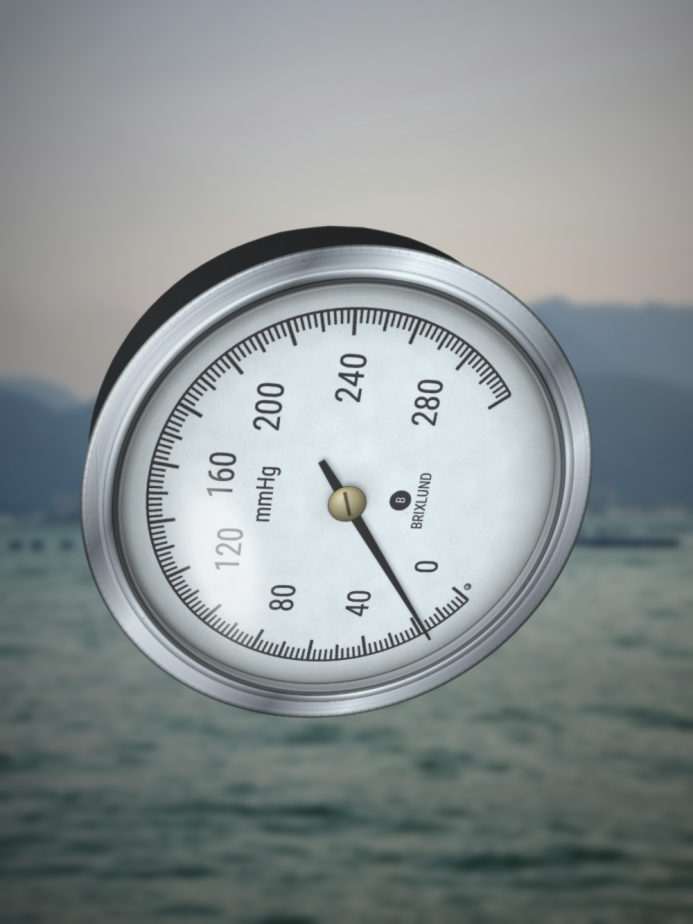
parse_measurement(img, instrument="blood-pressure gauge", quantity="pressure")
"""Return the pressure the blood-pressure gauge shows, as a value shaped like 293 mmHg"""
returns 18 mmHg
